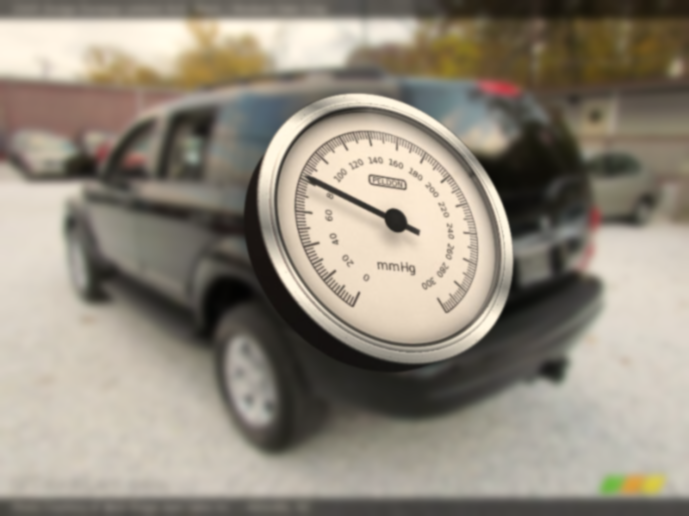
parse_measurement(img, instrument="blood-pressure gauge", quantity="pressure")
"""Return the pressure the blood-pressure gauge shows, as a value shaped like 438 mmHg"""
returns 80 mmHg
